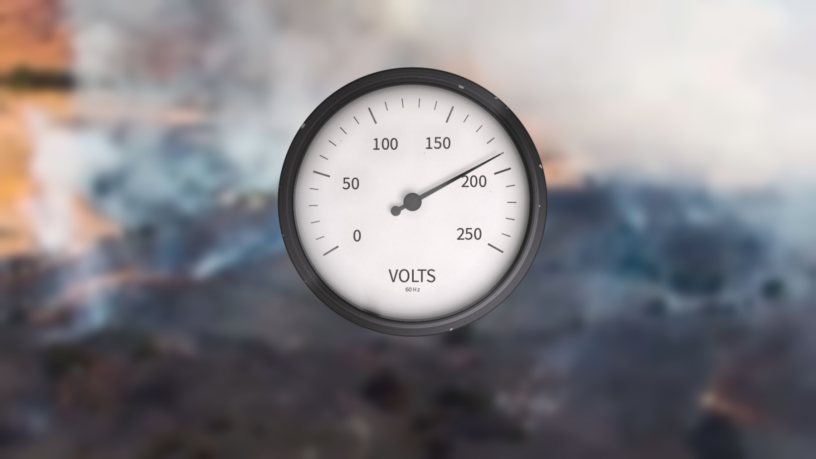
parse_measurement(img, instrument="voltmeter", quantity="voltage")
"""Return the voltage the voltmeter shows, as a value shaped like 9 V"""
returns 190 V
